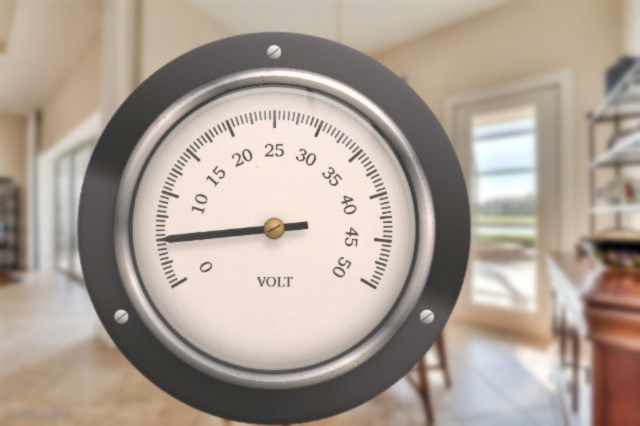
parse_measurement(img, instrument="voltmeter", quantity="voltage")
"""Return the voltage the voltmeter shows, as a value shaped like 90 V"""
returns 5 V
